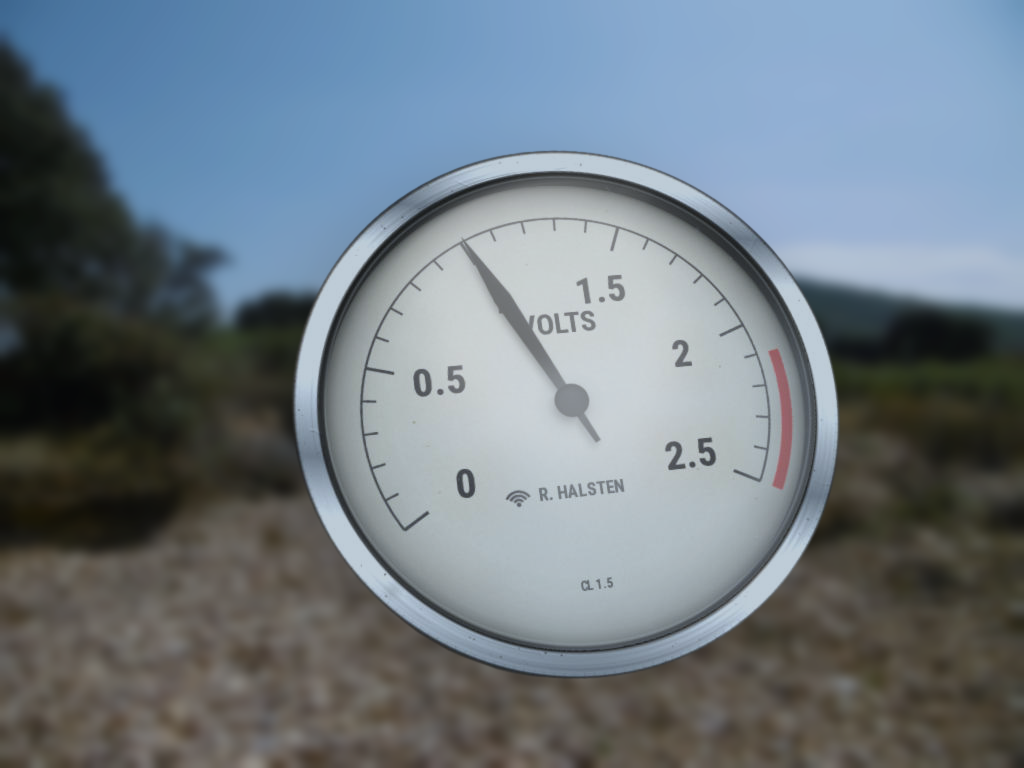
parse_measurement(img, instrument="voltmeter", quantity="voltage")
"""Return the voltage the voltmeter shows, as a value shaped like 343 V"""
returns 1 V
